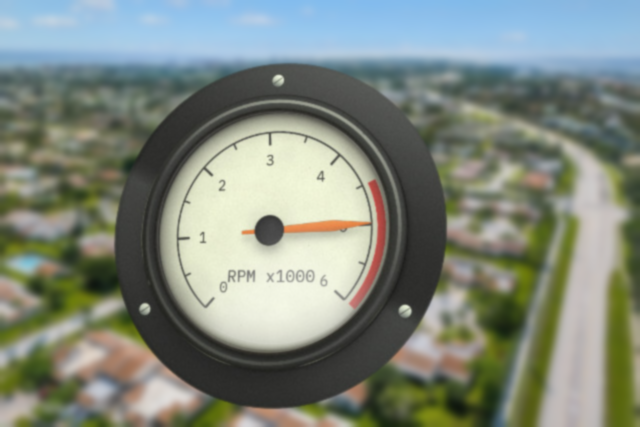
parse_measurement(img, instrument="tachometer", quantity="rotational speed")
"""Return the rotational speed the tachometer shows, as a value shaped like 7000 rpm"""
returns 5000 rpm
